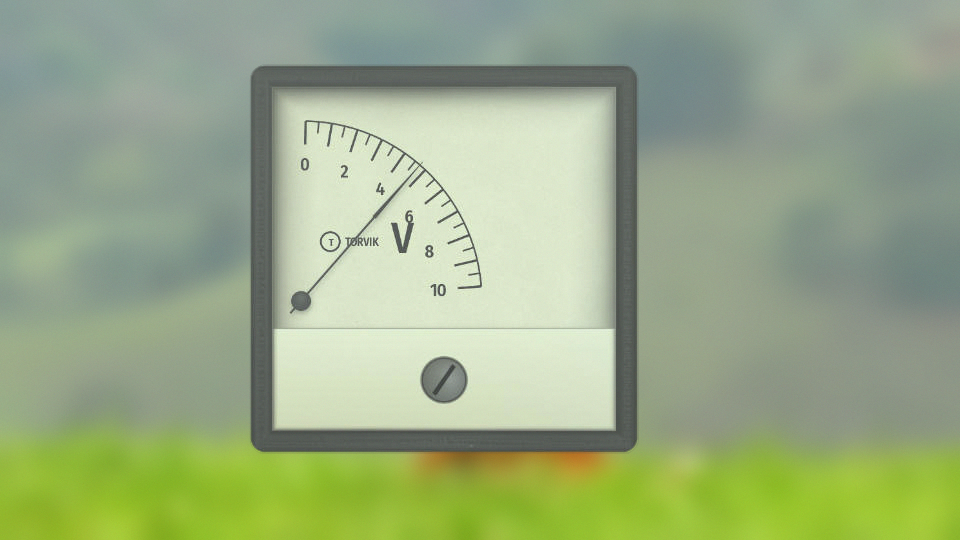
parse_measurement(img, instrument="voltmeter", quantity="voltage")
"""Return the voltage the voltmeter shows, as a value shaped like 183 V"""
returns 4.75 V
